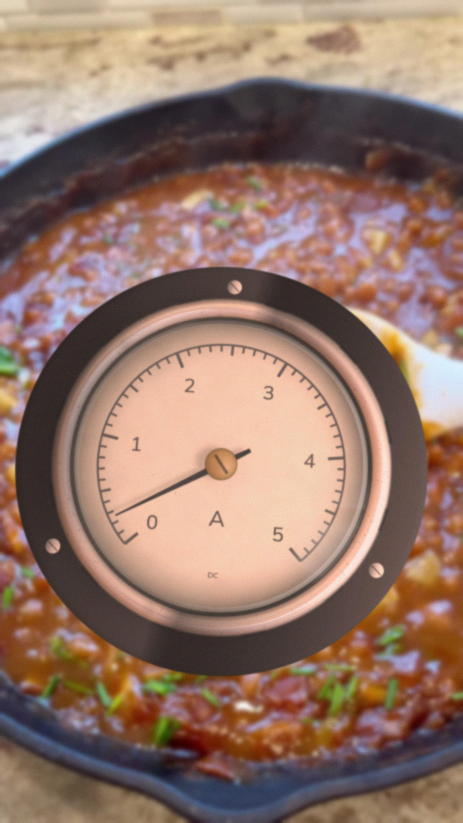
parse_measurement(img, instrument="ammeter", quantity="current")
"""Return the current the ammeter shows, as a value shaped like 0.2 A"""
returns 0.25 A
